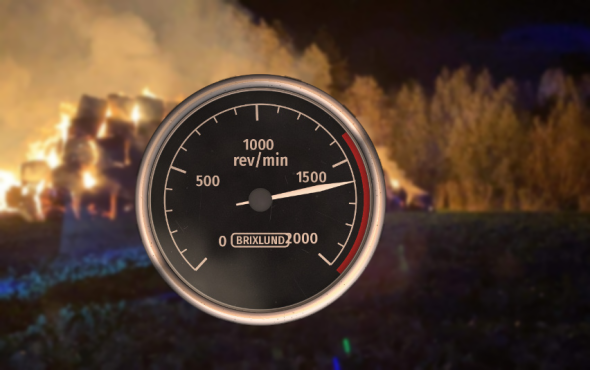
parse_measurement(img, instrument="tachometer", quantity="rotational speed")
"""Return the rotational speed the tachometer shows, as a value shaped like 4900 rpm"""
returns 1600 rpm
